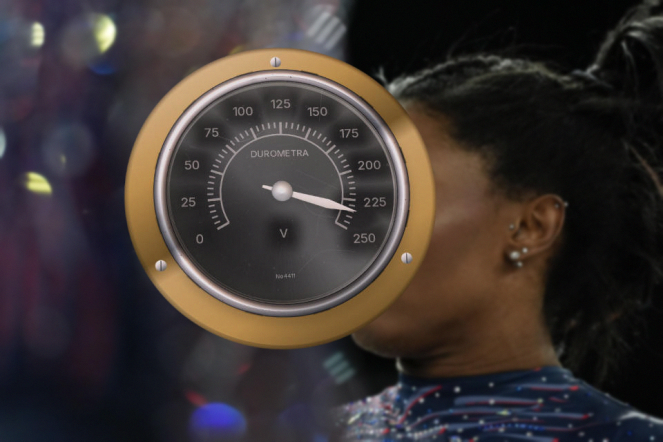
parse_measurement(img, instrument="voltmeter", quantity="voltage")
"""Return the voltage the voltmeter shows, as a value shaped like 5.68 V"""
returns 235 V
